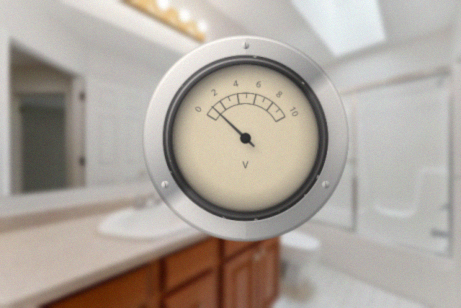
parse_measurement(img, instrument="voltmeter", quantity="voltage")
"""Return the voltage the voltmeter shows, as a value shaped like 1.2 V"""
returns 1 V
